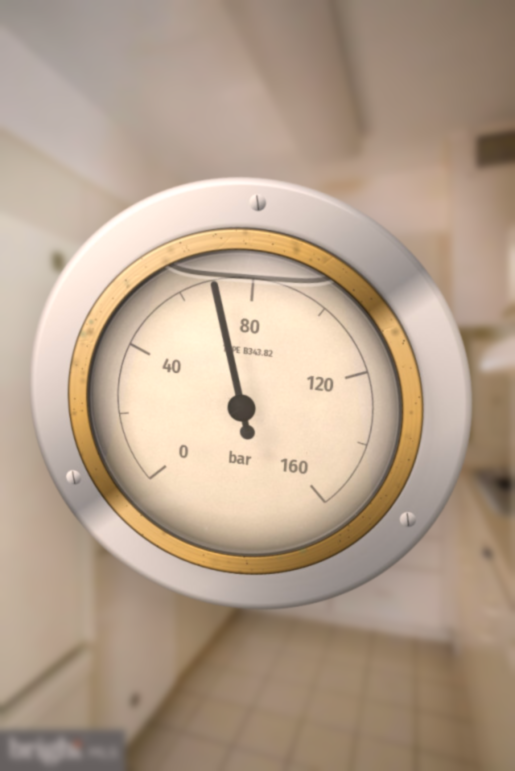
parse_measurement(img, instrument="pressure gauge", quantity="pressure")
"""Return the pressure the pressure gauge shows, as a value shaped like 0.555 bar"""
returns 70 bar
